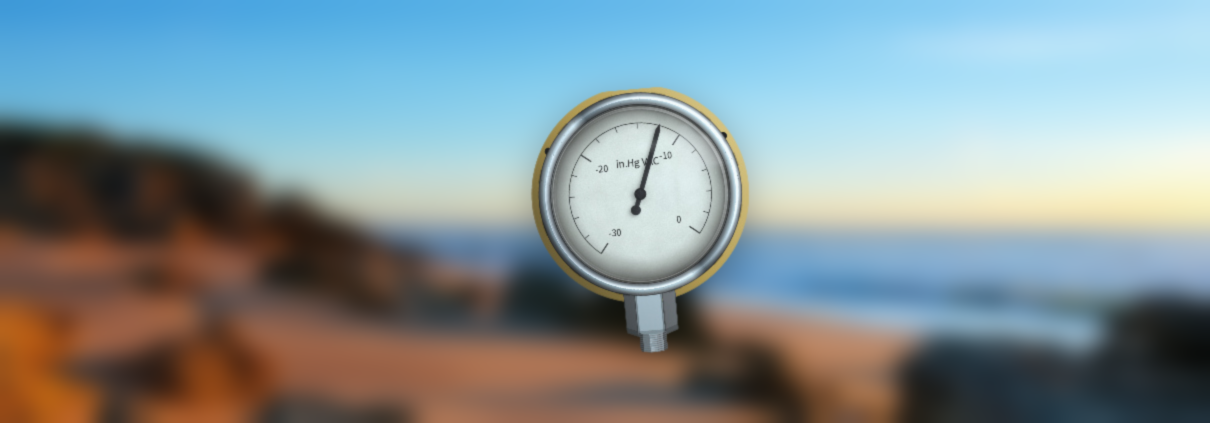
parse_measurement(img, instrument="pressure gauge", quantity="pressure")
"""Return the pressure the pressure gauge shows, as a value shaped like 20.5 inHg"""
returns -12 inHg
